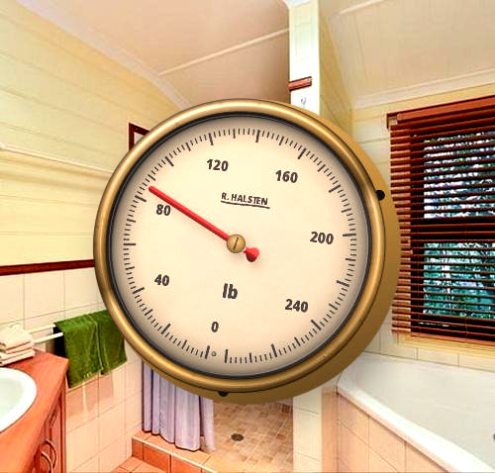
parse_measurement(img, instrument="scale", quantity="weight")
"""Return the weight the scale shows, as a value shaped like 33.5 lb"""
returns 86 lb
